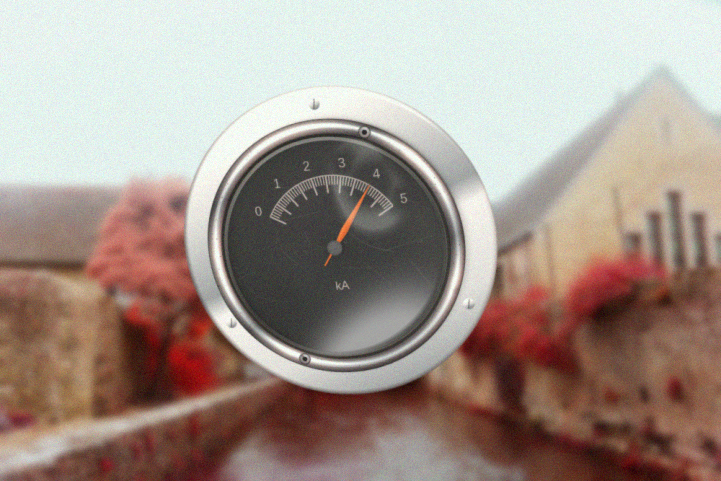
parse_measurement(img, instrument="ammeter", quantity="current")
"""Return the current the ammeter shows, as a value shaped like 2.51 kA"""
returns 4 kA
